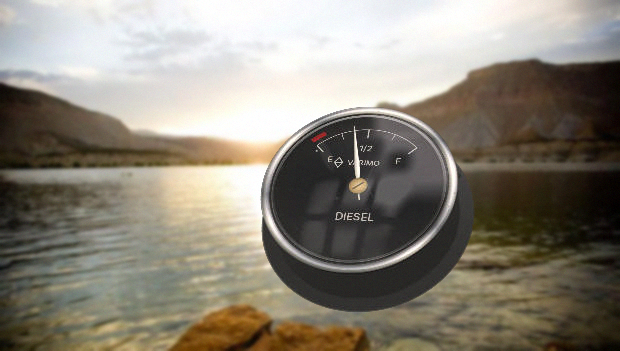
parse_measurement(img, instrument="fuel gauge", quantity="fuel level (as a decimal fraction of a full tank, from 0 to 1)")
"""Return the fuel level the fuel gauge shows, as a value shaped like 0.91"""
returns 0.375
